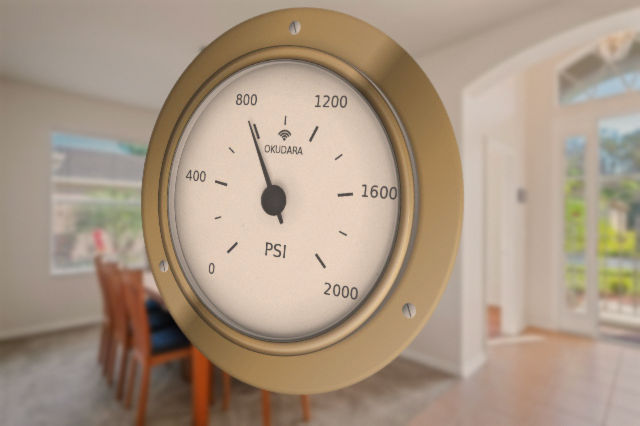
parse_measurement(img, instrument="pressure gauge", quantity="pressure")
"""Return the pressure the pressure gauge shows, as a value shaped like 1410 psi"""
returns 800 psi
